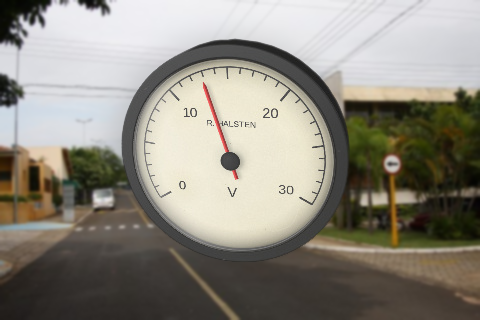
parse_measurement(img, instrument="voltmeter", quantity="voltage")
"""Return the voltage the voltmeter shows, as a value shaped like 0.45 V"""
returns 13 V
